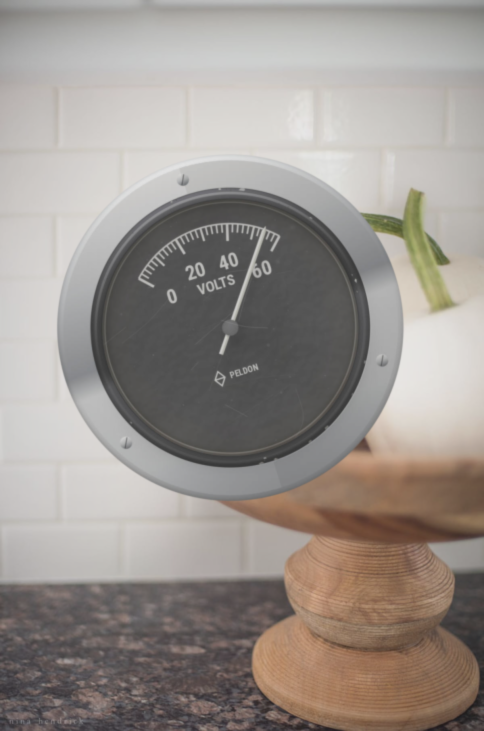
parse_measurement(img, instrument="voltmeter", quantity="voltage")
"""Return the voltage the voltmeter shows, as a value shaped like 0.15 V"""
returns 54 V
